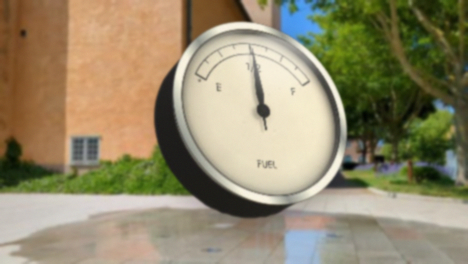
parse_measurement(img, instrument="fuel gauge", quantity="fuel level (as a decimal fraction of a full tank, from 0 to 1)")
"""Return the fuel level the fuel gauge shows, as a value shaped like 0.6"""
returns 0.5
